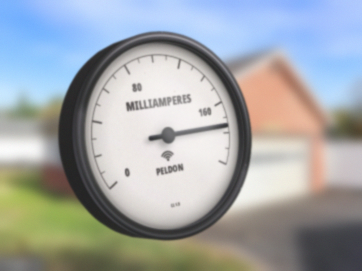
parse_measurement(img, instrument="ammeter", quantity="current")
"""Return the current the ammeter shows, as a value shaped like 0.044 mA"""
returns 175 mA
